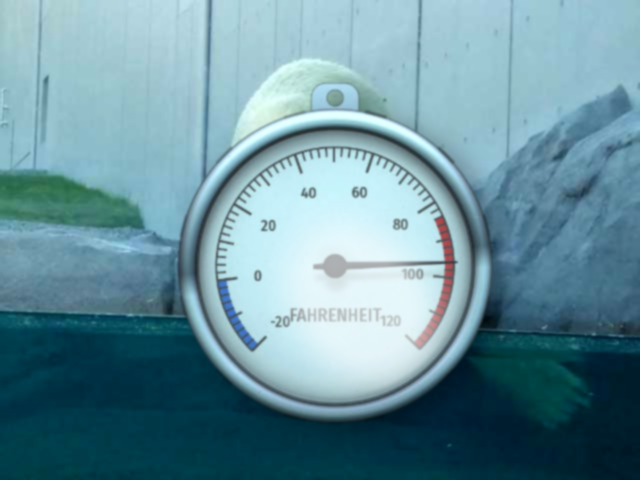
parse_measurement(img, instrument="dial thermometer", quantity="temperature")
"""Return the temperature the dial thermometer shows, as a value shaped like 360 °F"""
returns 96 °F
